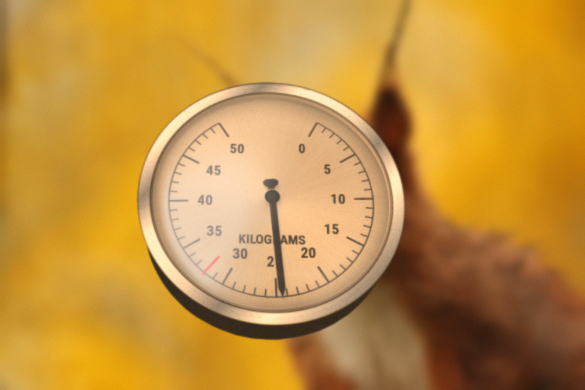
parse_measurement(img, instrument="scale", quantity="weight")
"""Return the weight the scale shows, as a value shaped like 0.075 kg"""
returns 24.5 kg
